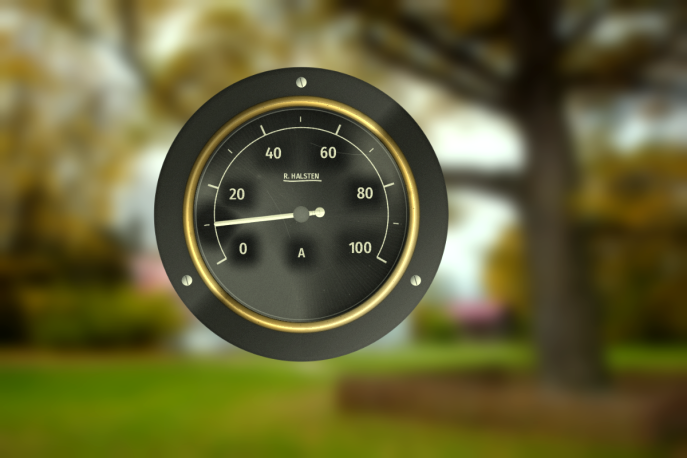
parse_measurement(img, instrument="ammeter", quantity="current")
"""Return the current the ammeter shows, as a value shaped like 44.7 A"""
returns 10 A
